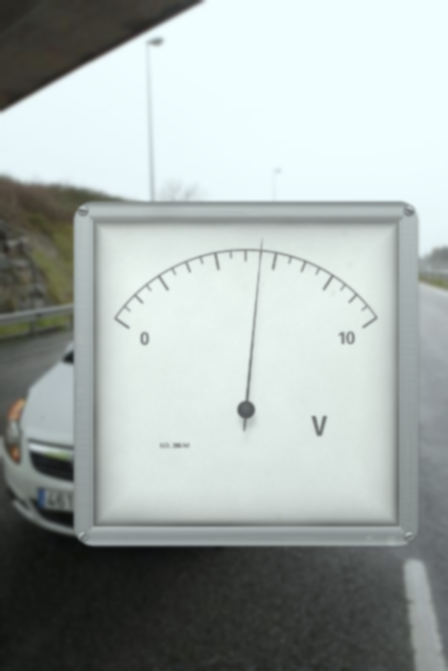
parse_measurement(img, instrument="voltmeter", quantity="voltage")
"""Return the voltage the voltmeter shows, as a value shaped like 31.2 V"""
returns 5.5 V
